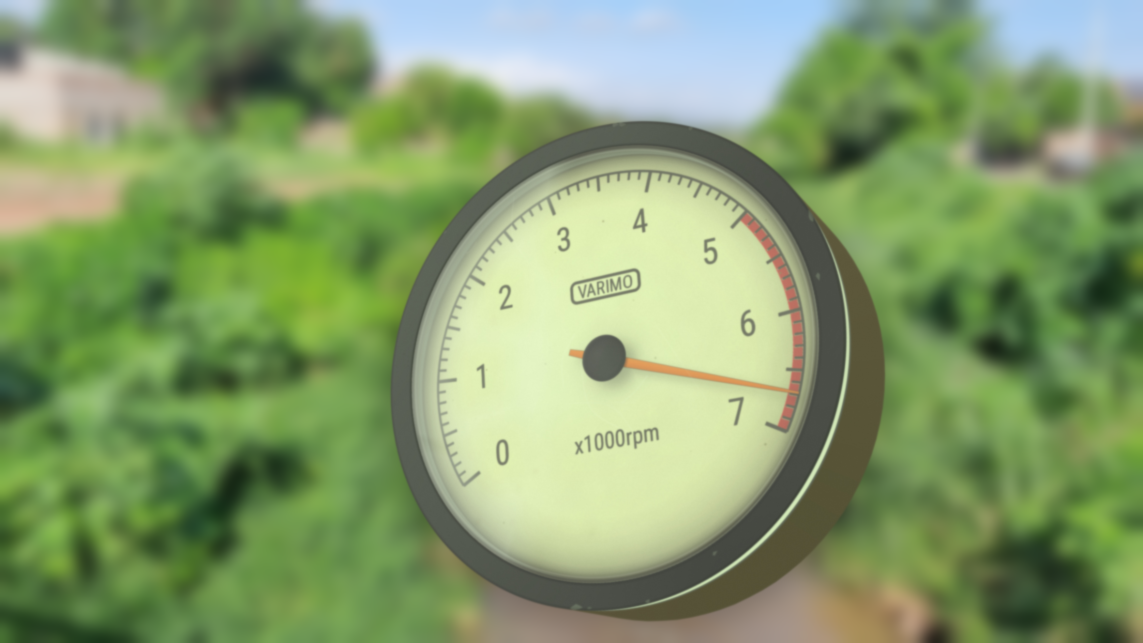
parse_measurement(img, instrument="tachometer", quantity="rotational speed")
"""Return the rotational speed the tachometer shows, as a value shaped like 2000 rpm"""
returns 6700 rpm
